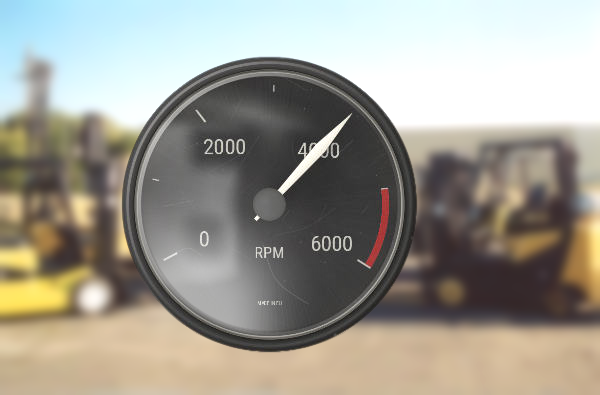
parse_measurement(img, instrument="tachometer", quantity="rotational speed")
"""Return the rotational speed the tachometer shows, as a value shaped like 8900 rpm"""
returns 4000 rpm
